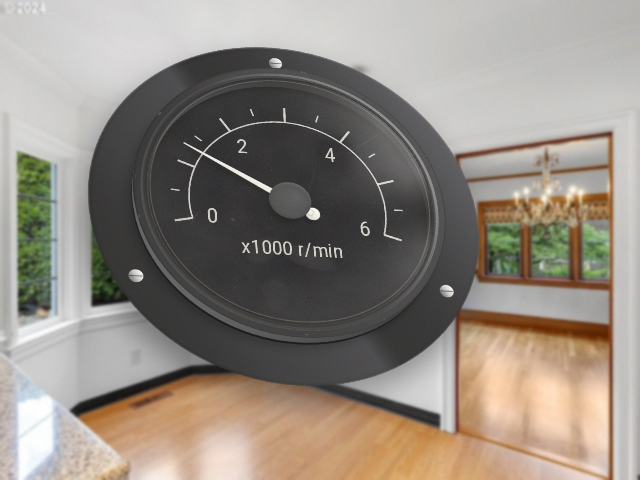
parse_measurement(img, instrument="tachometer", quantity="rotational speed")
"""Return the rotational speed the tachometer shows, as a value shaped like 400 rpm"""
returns 1250 rpm
